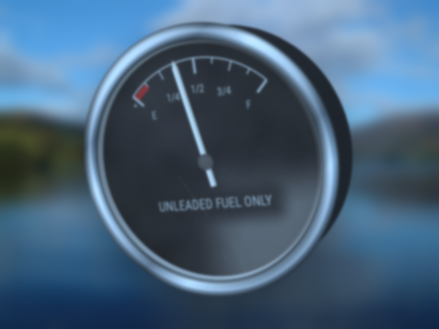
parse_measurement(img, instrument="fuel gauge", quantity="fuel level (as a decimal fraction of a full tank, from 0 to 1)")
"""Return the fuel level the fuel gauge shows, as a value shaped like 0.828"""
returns 0.375
